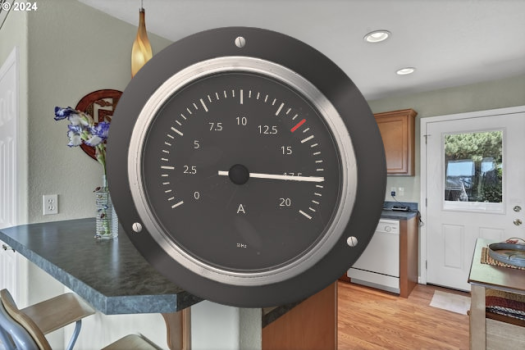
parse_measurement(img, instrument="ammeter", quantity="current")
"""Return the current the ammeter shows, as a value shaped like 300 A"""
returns 17.5 A
